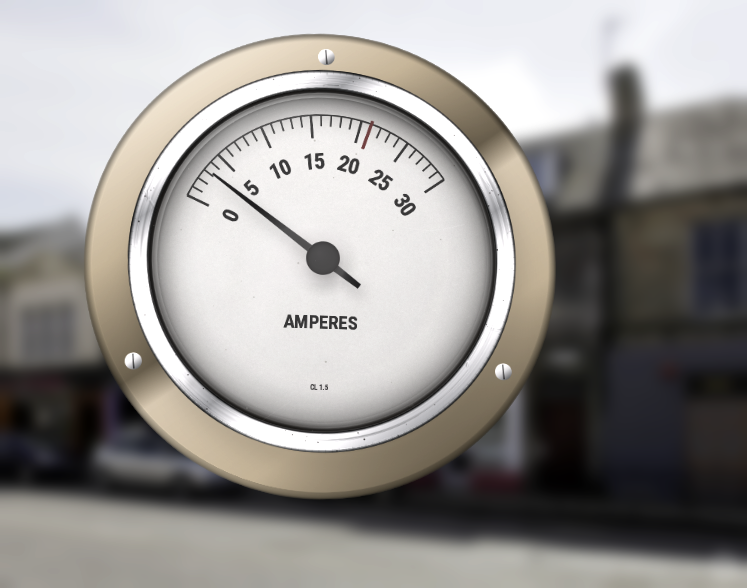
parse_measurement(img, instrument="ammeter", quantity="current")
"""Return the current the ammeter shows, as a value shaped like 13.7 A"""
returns 3 A
